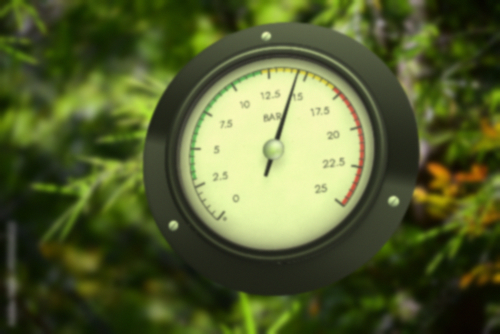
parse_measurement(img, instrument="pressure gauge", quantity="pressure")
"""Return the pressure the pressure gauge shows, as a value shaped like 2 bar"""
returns 14.5 bar
